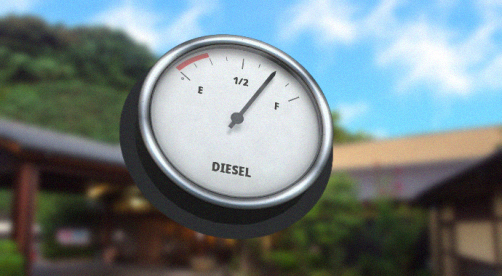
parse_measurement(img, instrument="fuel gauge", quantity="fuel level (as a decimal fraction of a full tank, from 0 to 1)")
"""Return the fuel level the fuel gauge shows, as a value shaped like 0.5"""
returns 0.75
